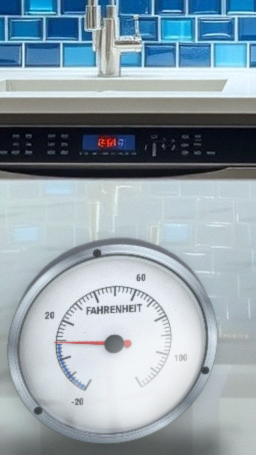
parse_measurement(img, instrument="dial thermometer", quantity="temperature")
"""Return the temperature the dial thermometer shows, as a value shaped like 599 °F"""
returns 10 °F
